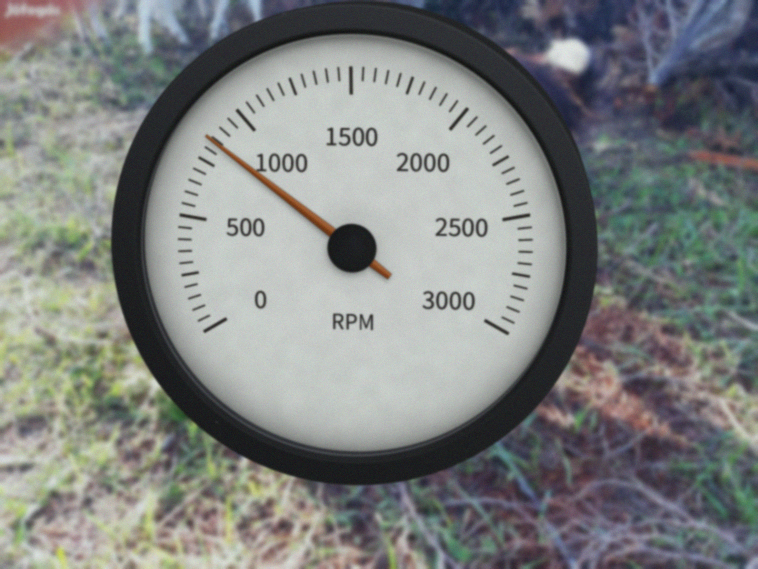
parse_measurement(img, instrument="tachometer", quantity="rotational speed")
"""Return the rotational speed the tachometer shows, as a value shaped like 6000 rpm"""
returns 850 rpm
